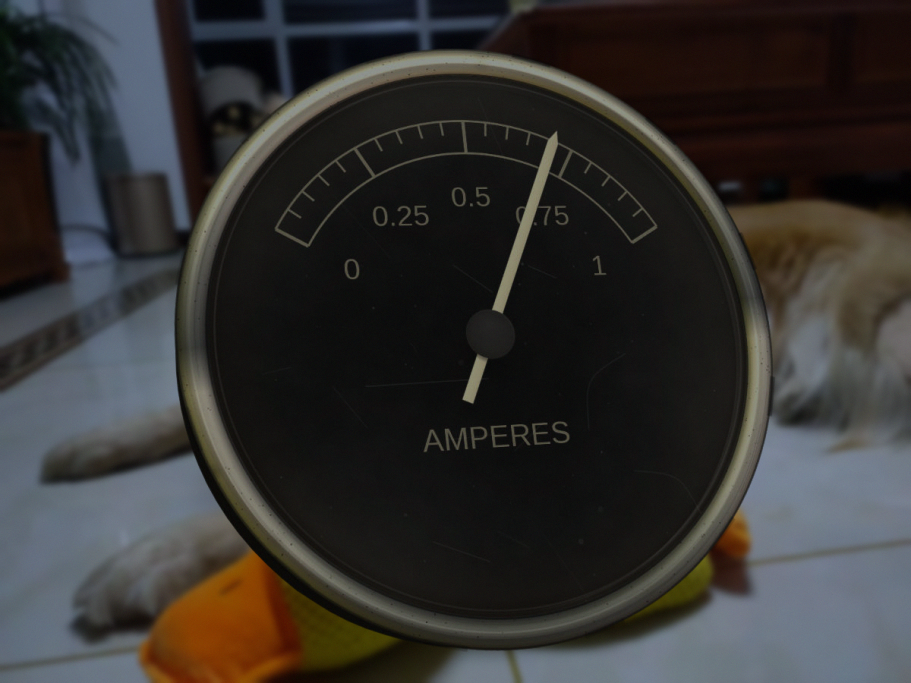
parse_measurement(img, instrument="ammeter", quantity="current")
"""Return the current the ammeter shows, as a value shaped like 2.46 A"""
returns 0.7 A
